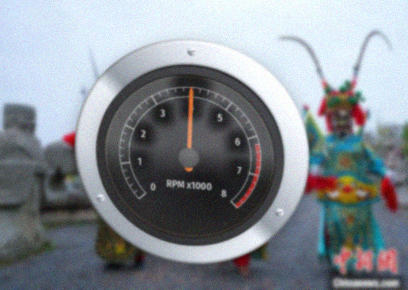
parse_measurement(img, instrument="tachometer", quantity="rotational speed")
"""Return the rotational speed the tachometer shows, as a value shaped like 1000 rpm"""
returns 4000 rpm
